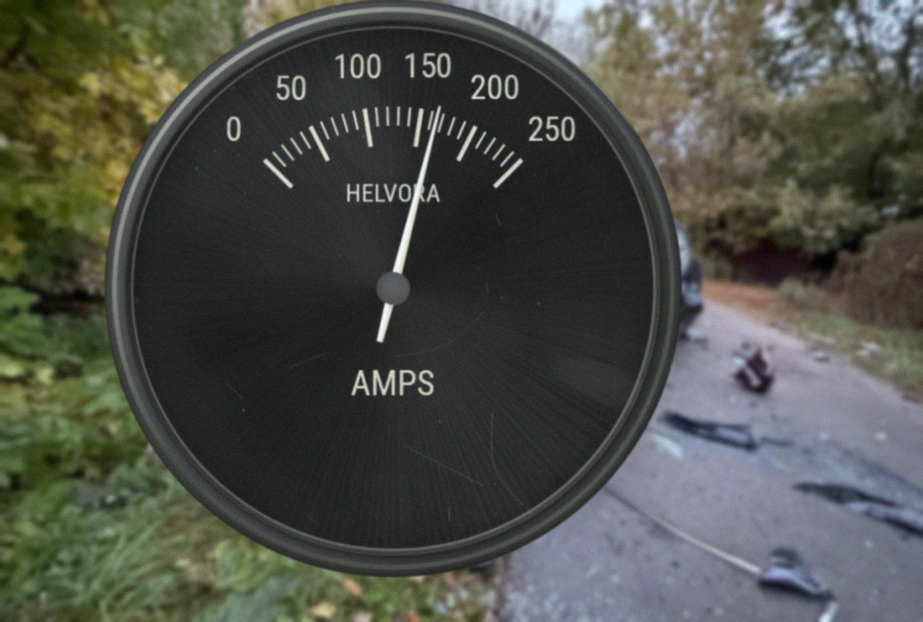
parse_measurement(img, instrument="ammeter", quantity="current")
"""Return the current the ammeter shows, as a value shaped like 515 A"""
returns 165 A
